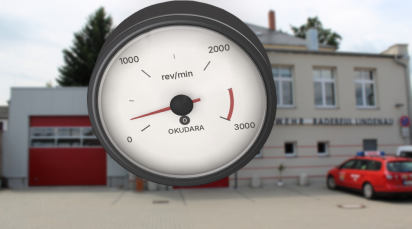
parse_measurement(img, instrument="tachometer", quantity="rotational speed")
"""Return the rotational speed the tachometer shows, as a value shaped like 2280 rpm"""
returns 250 rpm
